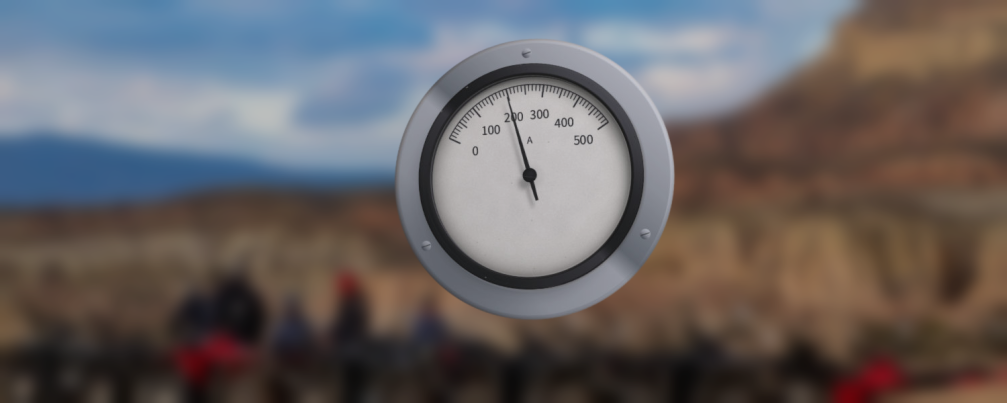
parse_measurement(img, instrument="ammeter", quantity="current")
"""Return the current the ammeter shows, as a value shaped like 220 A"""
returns 200 A
